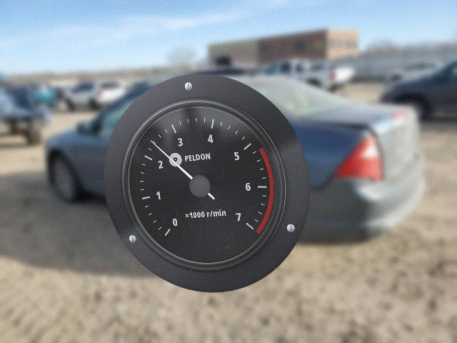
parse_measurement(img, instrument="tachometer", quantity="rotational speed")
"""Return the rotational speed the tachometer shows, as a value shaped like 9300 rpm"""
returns 2400 rpm
